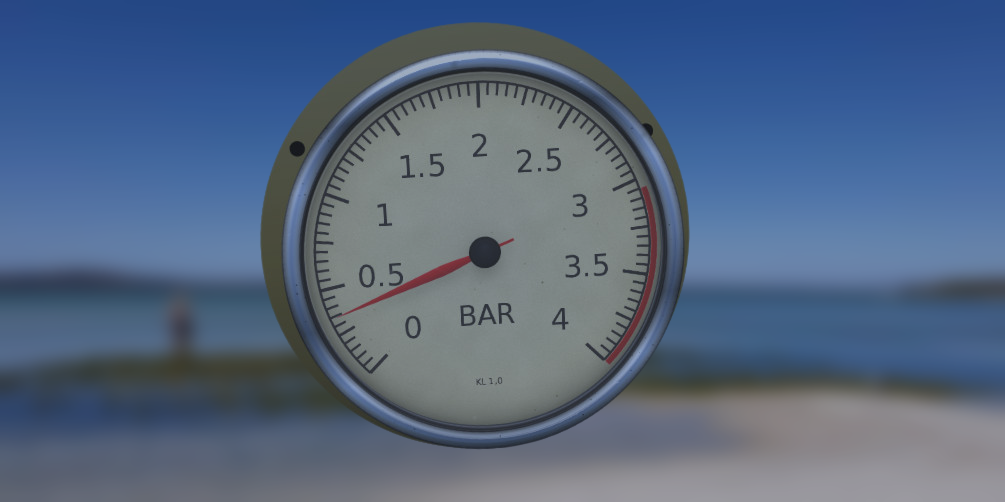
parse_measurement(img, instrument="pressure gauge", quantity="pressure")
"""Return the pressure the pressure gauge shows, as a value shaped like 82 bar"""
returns 0.35 bar
